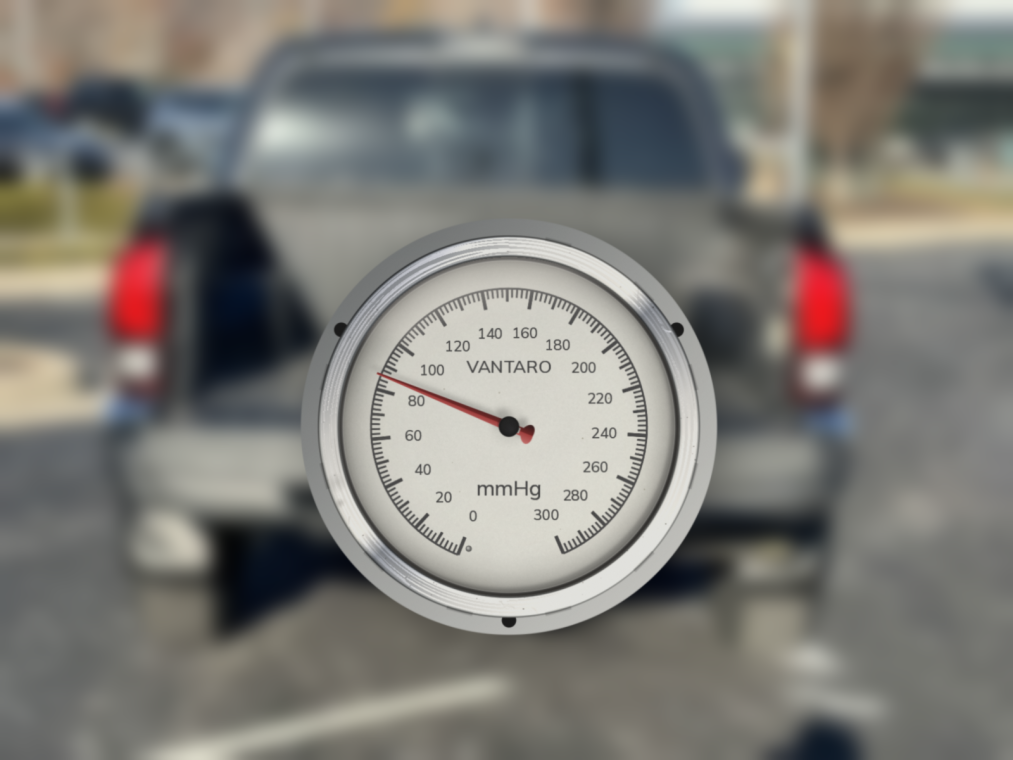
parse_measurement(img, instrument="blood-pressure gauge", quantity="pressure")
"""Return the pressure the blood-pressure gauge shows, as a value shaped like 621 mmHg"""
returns 86 mmHg
